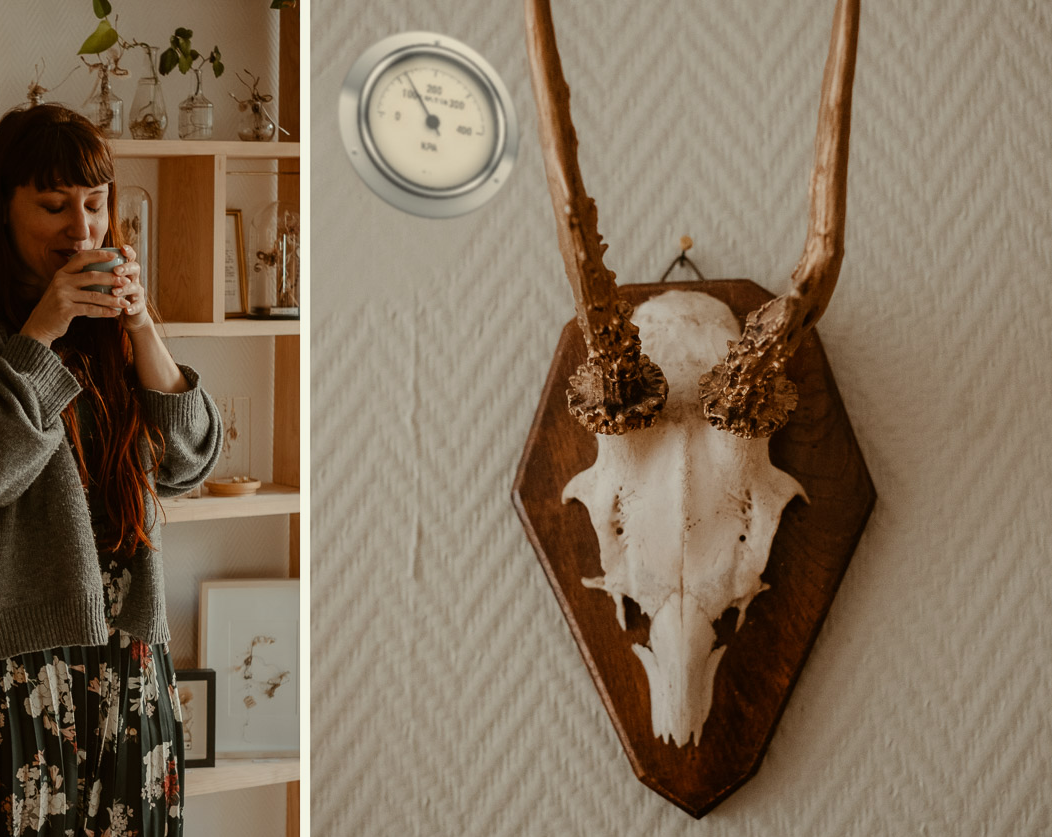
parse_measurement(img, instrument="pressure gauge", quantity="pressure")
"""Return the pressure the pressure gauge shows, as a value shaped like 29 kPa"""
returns 120 kPa
